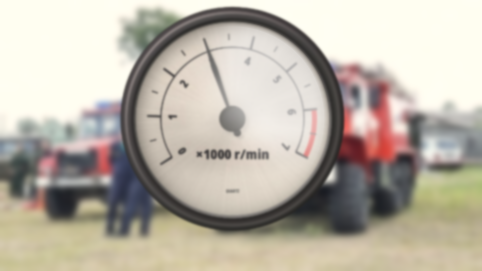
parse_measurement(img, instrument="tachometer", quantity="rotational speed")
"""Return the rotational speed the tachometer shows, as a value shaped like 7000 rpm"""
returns 3000 rpm
